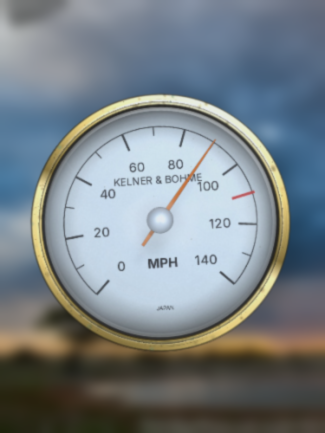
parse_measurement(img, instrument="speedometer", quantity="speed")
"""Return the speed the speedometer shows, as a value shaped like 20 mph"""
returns 90 mph
